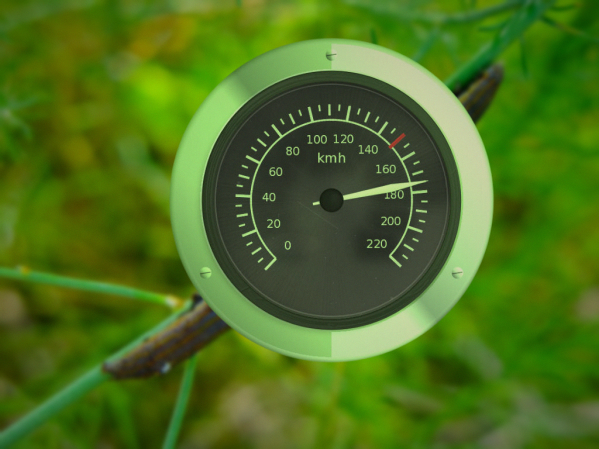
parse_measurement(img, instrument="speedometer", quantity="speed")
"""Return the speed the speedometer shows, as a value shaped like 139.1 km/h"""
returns 175 km/h
